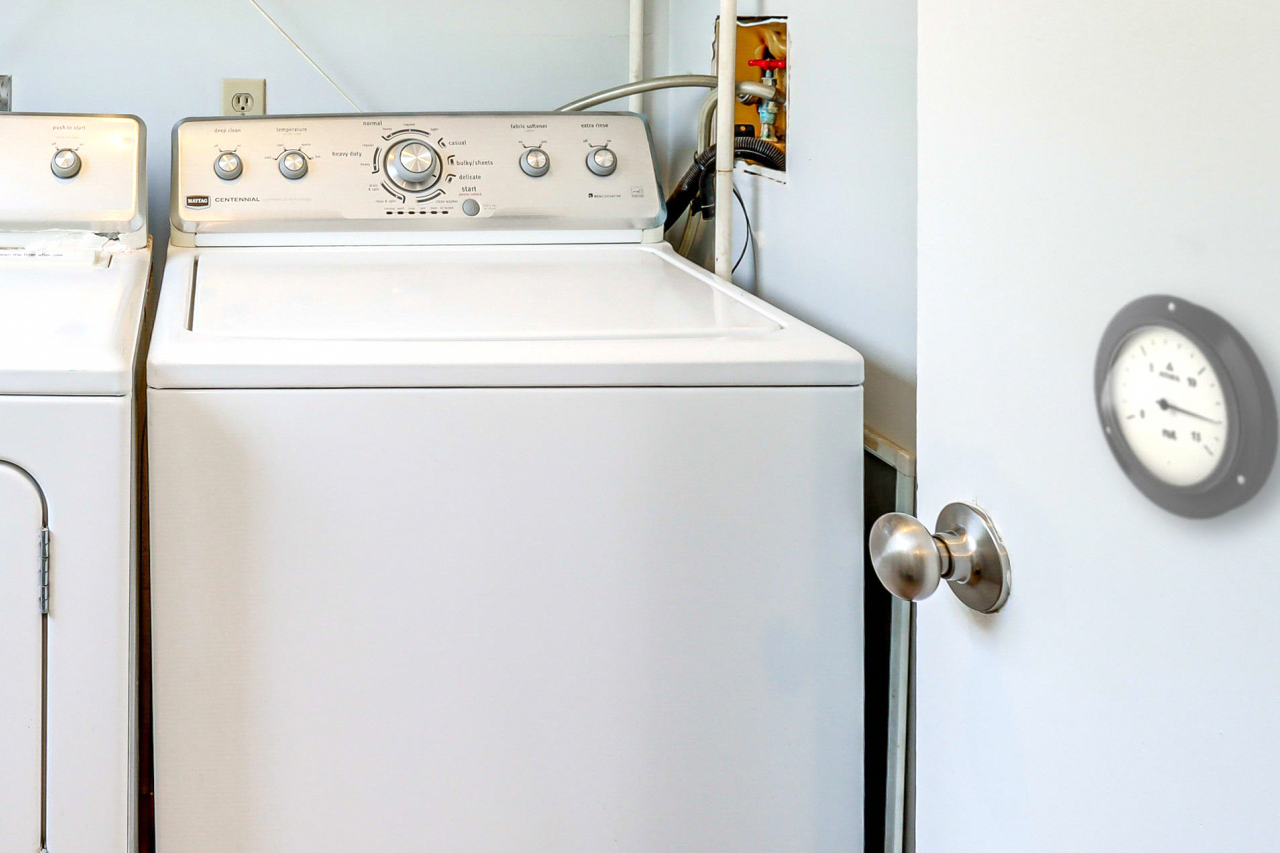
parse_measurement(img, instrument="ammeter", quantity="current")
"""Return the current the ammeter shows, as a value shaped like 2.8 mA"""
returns 13 mA
